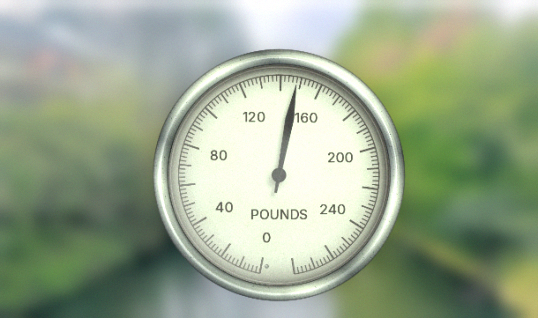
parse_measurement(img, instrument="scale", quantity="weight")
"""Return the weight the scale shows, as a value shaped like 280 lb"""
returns 148 lb
